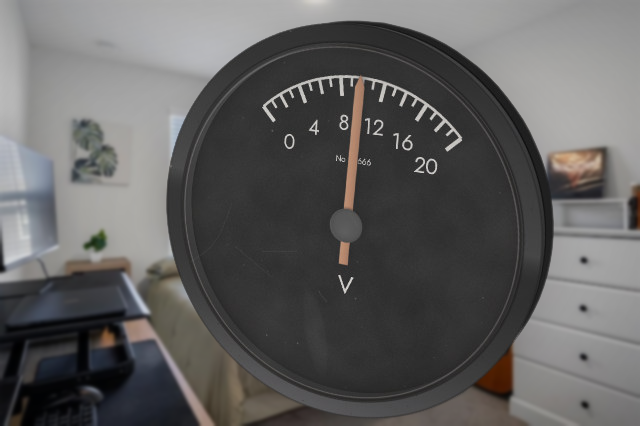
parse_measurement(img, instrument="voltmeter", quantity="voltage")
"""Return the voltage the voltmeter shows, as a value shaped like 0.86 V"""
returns 10 V
